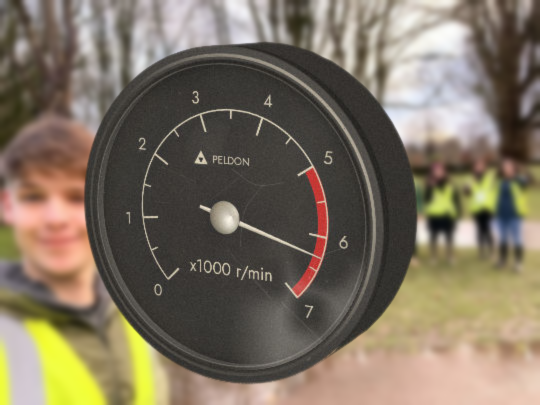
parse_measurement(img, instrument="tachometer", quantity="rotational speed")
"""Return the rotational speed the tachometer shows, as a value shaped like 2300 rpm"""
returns 6250 rpm
